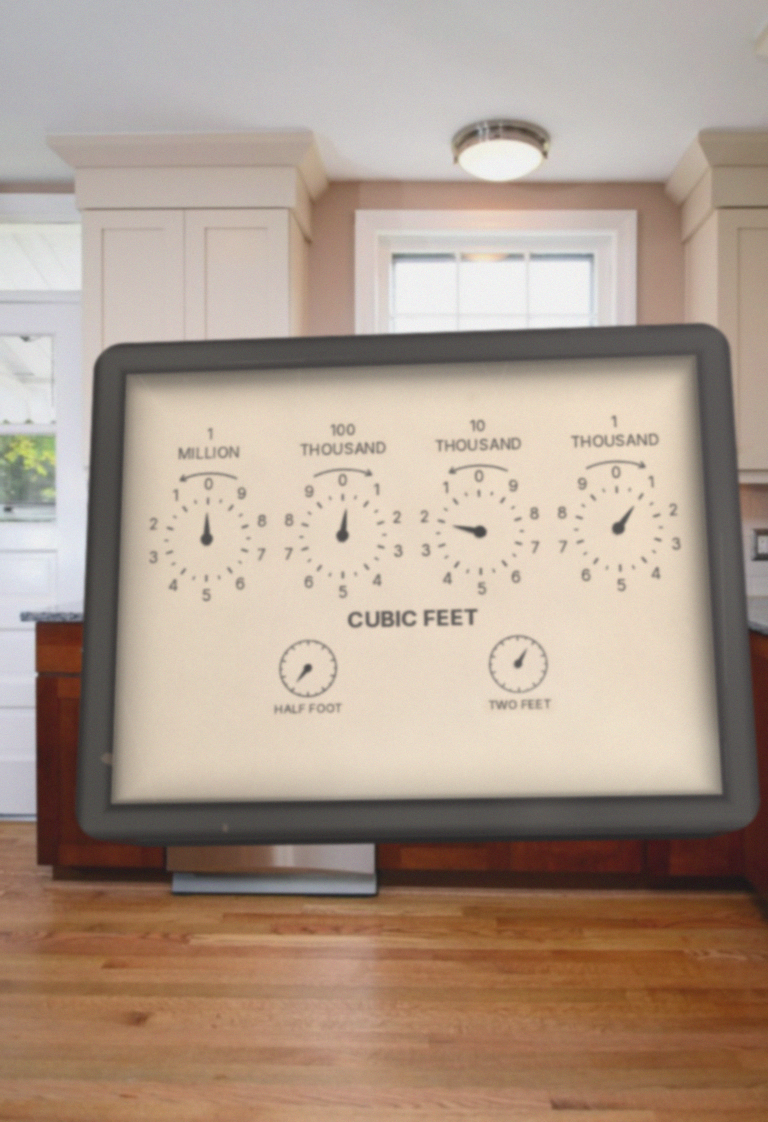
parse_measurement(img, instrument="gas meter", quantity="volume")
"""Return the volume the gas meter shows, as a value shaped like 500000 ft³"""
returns 2100 ft³
